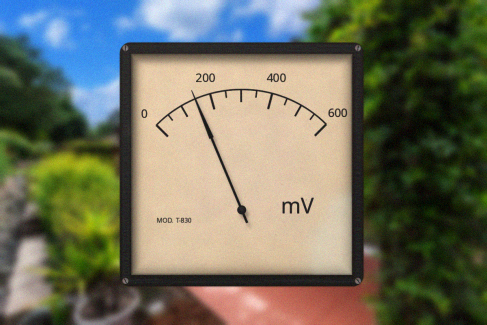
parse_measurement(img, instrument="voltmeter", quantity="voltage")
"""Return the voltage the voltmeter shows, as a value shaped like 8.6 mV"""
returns 150 mV
